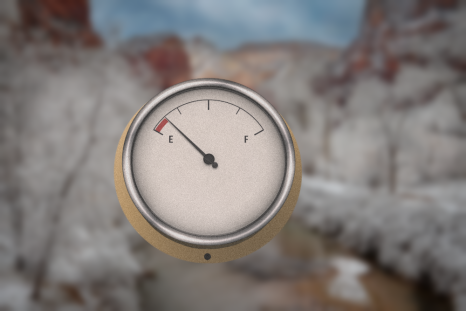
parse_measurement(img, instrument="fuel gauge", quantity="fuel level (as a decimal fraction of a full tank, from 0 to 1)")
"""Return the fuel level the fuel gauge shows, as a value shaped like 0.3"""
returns 0.125
